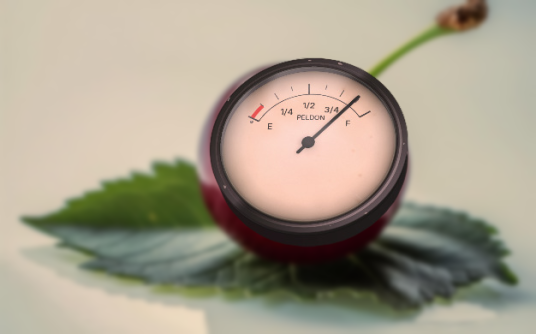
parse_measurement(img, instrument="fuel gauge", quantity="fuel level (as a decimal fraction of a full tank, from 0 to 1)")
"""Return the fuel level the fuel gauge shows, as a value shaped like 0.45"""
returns 0.875
